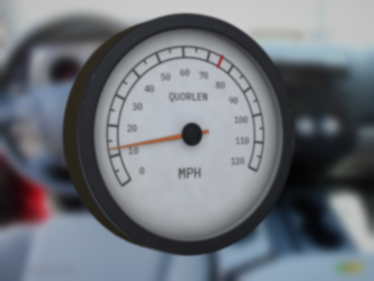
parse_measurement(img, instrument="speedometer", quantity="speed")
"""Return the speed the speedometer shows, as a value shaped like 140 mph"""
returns 12.5 mph
